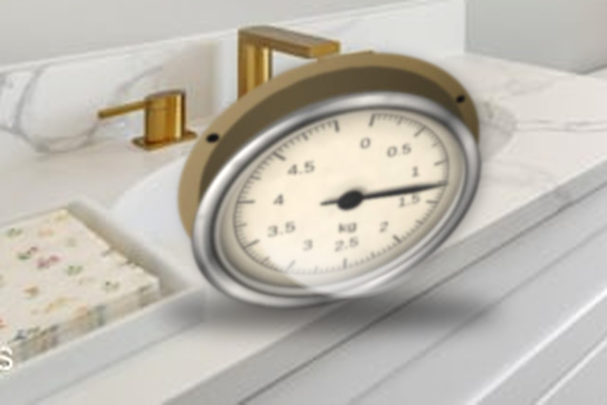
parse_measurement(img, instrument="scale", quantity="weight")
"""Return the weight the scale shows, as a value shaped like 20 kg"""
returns 1.25 kg
